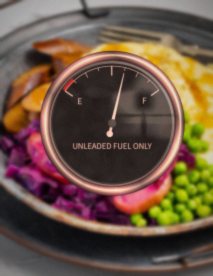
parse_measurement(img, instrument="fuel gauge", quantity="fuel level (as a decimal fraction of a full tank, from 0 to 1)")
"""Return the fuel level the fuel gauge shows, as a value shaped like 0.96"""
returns 0.625
